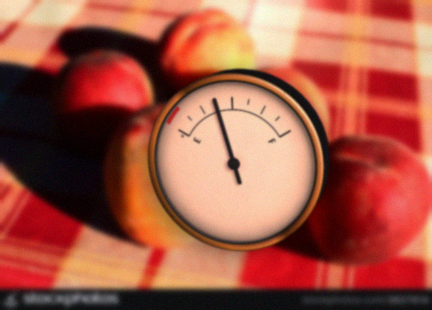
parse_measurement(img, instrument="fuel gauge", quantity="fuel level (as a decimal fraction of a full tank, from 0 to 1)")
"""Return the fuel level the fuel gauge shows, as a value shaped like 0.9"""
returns 0.375
